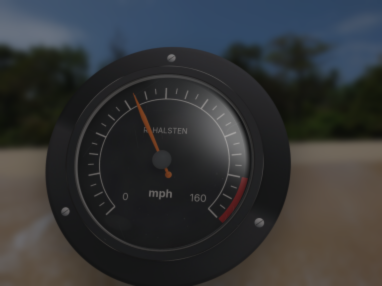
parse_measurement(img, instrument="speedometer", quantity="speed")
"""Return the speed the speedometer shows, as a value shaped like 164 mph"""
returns 65 mph
